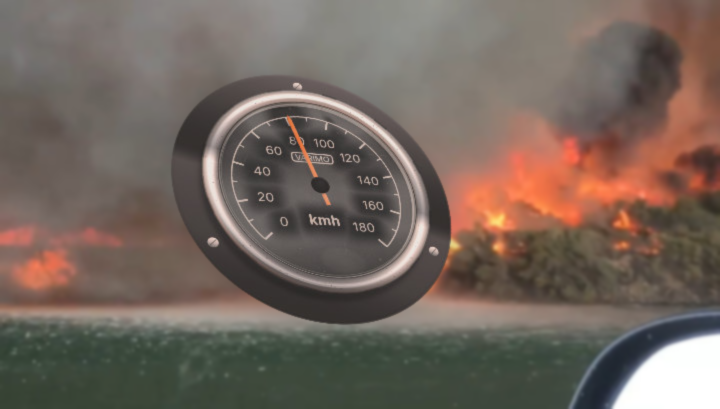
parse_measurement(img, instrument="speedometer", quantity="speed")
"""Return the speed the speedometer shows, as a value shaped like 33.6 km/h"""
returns 80 km/h
